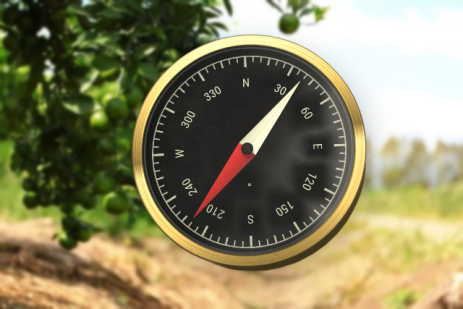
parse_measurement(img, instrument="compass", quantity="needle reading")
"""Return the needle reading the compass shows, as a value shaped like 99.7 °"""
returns 220 °
